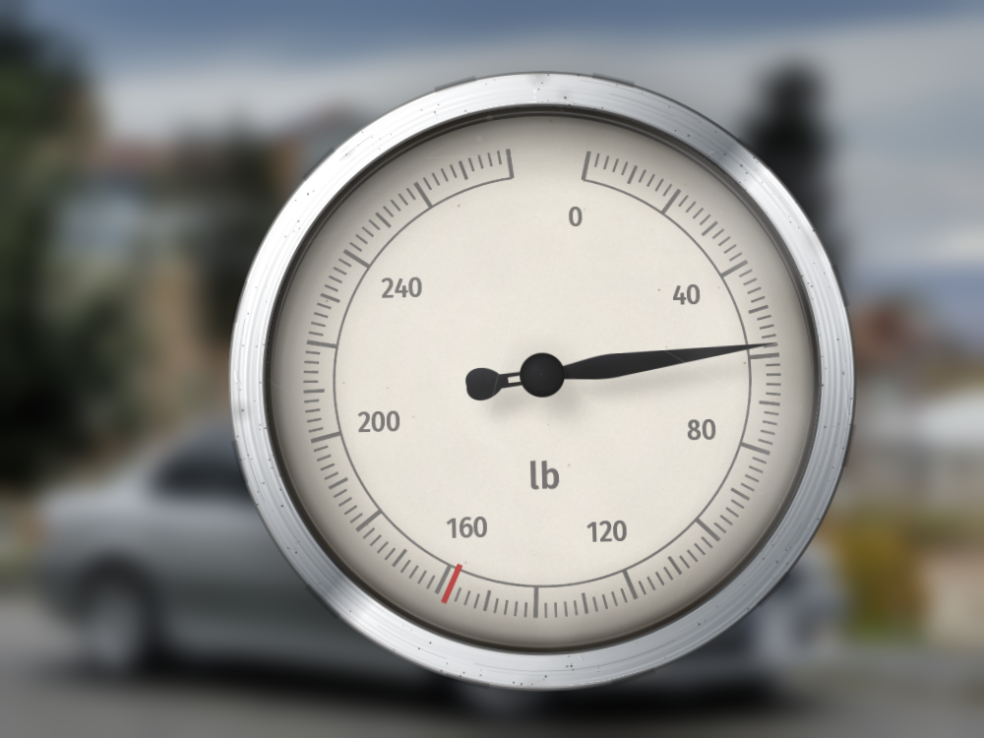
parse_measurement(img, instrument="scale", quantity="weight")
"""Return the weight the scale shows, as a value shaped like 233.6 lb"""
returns 58 lb
